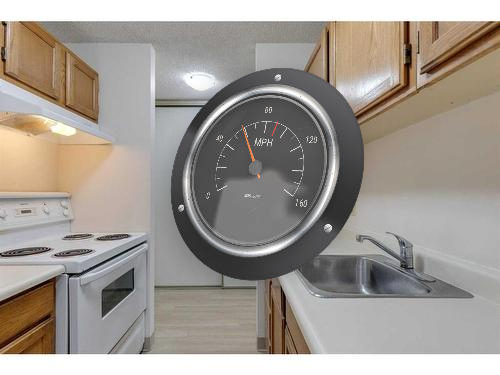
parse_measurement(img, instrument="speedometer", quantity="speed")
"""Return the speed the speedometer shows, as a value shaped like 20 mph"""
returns 60 mph
